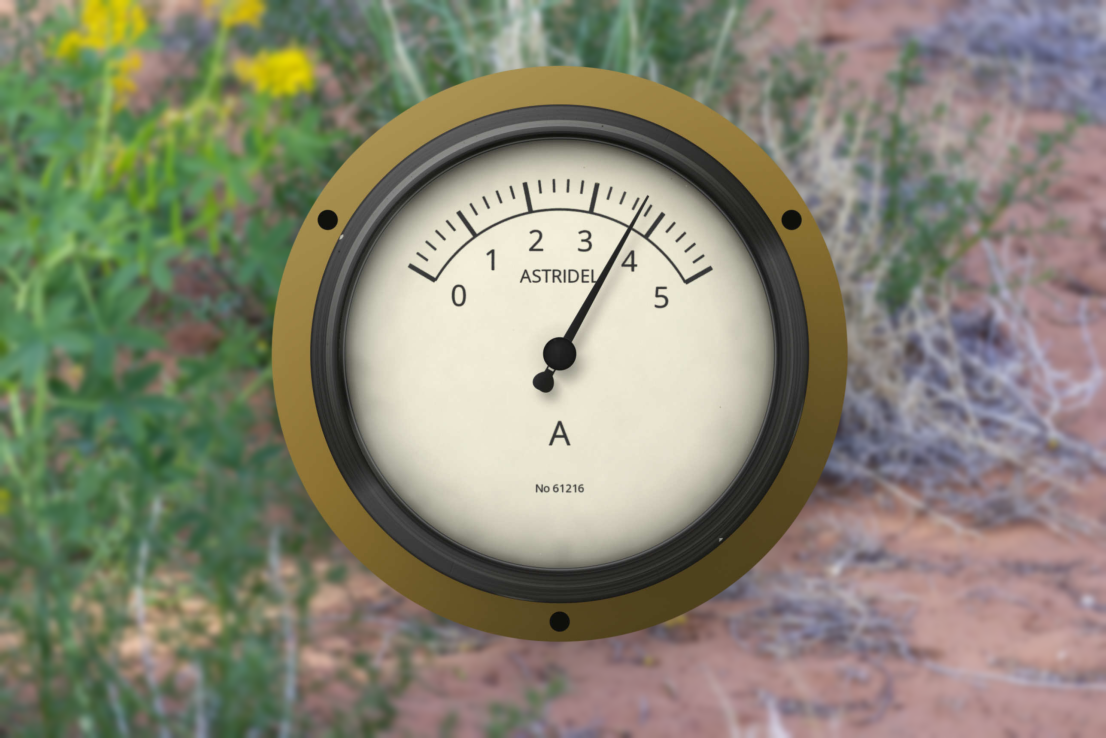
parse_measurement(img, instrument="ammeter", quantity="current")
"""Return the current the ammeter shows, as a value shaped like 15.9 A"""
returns 3.7 A
